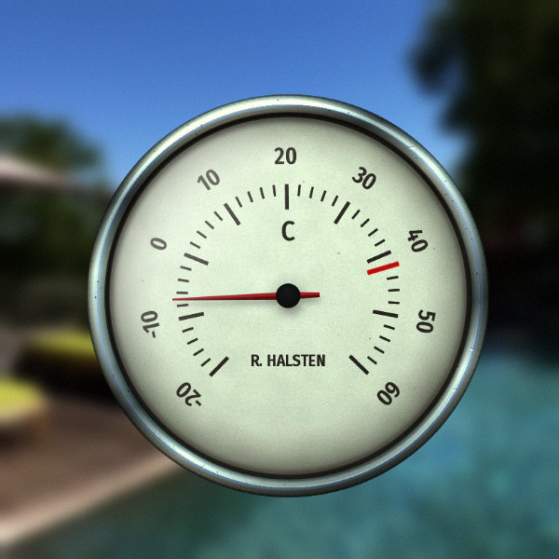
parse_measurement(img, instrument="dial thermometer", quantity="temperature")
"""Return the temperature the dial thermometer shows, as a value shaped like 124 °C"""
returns -7 °C
